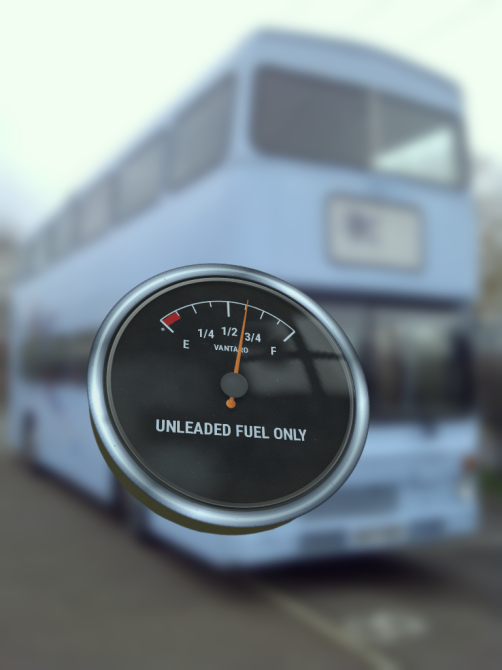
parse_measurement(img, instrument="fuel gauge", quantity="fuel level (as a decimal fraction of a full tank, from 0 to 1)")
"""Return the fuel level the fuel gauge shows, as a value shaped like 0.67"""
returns 0.625
